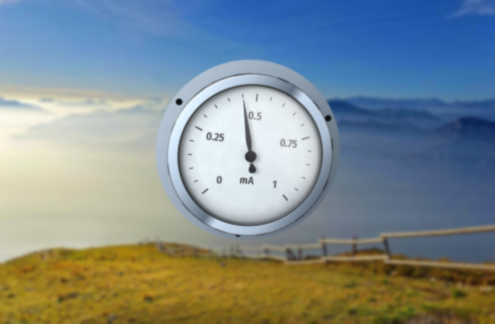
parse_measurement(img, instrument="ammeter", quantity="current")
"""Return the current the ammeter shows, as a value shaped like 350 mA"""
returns 0.45 mA
